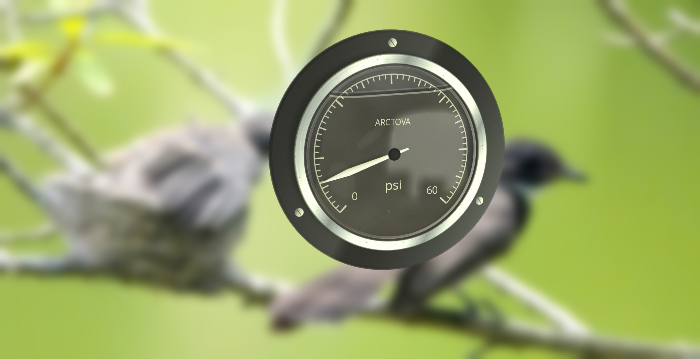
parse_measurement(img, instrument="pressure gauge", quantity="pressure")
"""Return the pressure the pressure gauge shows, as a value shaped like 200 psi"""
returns 6 psi
